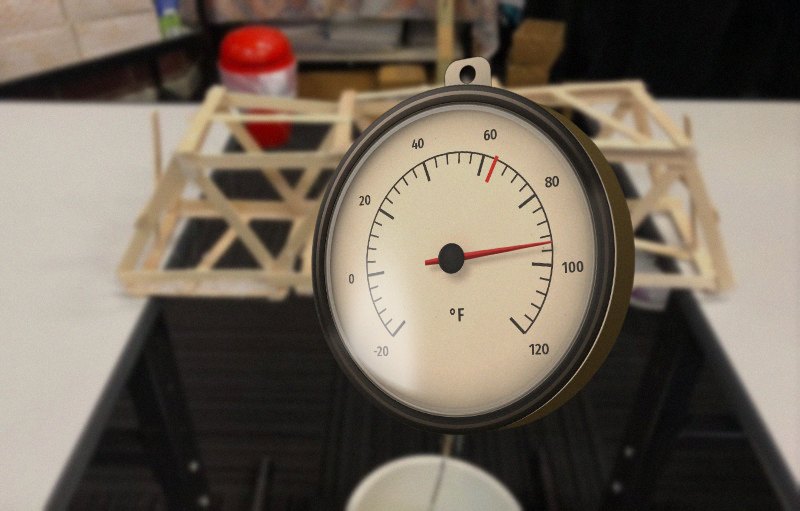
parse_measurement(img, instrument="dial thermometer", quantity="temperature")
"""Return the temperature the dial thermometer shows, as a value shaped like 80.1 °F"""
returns 94 °F
